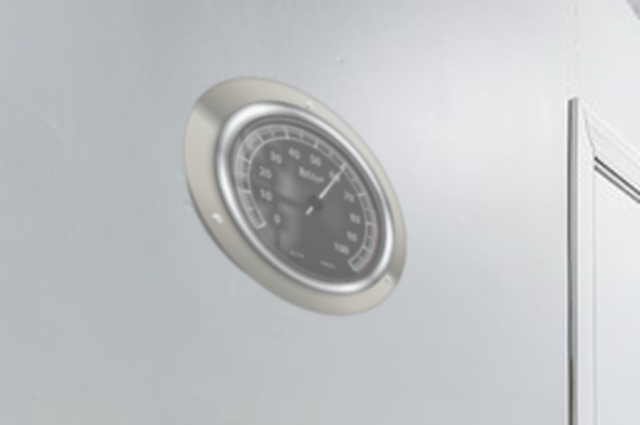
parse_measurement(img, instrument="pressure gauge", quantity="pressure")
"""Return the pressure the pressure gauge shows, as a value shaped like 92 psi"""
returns 60 psi
